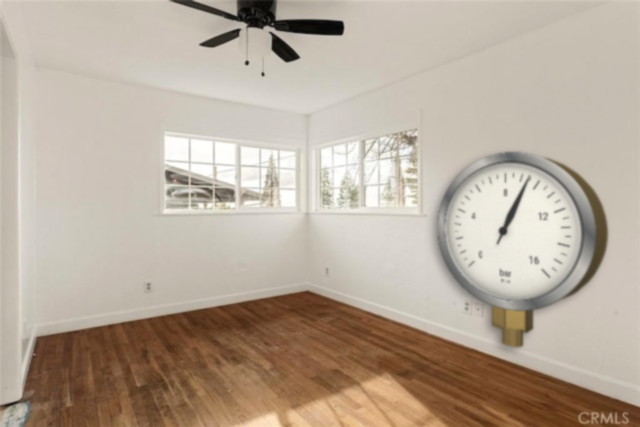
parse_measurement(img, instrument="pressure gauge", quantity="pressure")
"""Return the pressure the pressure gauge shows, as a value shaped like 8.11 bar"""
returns 9.5 bar
